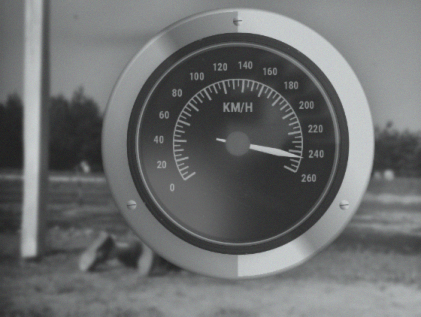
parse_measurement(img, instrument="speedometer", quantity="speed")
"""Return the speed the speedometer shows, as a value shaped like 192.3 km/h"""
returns 245 km/h
